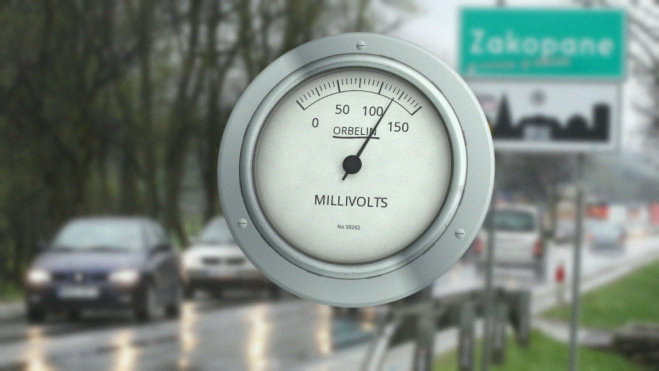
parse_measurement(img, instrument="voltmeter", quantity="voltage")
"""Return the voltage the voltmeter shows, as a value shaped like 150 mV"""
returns 120 mV
